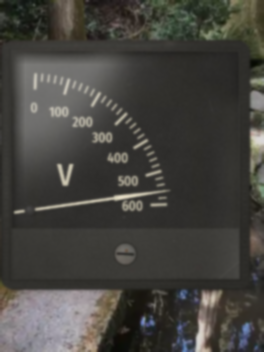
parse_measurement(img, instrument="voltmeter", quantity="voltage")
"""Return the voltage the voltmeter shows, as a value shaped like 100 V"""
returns 560 V
